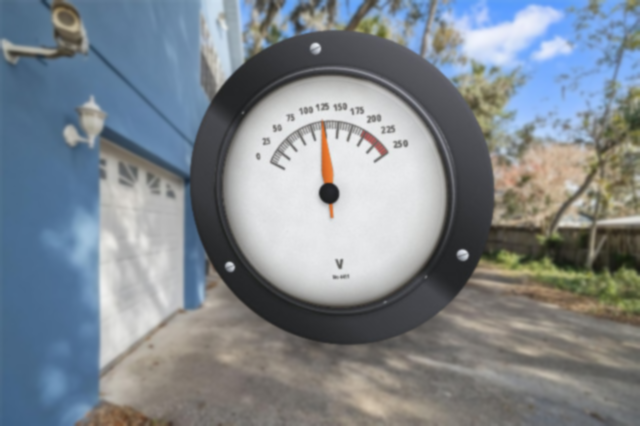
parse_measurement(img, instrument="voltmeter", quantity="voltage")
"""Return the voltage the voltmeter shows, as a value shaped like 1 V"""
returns 125 V
